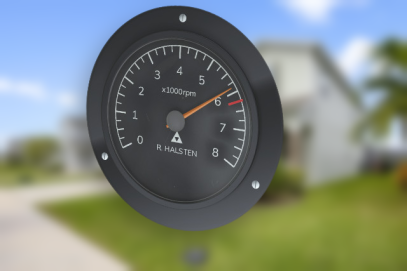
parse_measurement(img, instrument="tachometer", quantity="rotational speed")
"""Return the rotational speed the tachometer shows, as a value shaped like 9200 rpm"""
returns 5875 rpm
